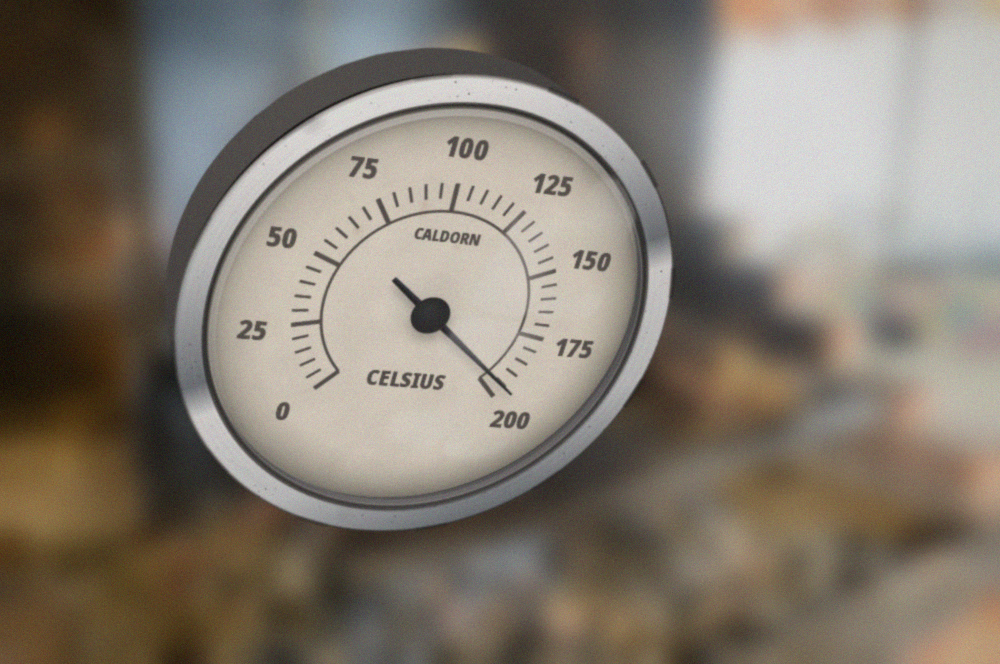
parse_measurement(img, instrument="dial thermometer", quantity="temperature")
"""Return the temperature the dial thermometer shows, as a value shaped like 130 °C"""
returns 195 °C
